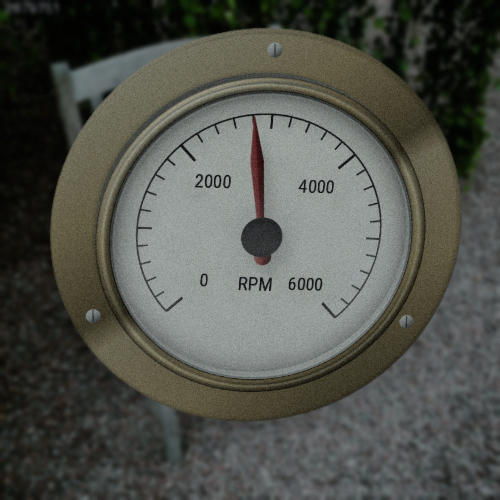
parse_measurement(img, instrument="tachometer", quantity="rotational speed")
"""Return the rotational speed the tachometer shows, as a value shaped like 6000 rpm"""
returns 2800 rpm
